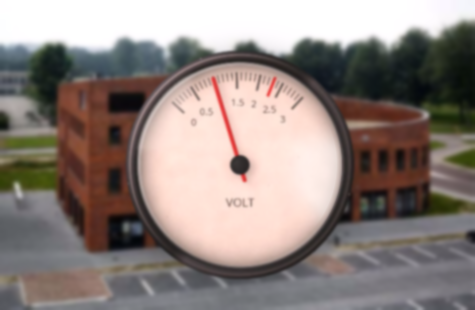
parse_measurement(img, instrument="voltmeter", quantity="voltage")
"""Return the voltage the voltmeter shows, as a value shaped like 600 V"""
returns 1 V
